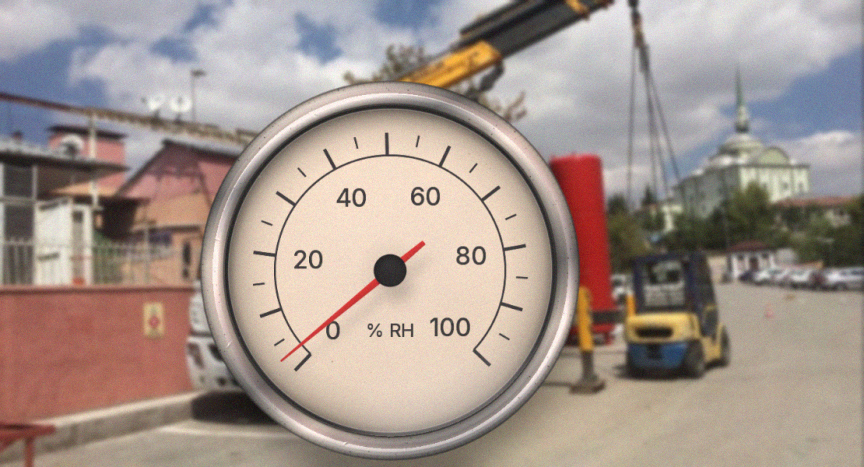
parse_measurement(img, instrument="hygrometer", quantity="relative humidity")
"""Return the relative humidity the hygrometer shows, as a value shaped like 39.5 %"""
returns 2.5 %
